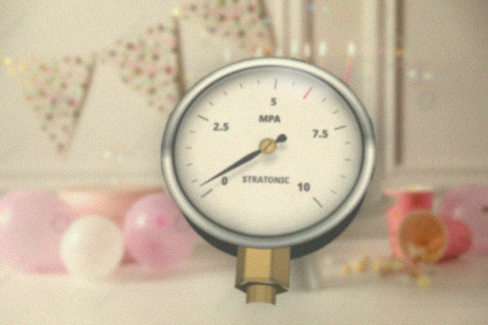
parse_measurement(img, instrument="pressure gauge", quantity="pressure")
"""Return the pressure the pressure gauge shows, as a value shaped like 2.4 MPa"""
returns 0.25 MPa
